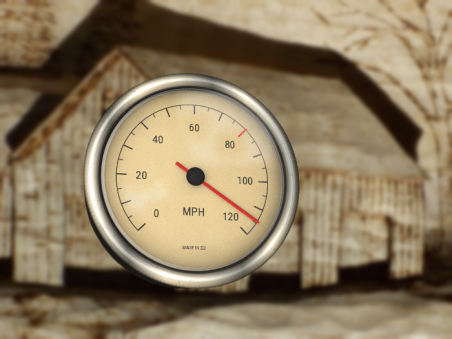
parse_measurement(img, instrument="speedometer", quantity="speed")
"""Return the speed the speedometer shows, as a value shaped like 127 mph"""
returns 115 mph
